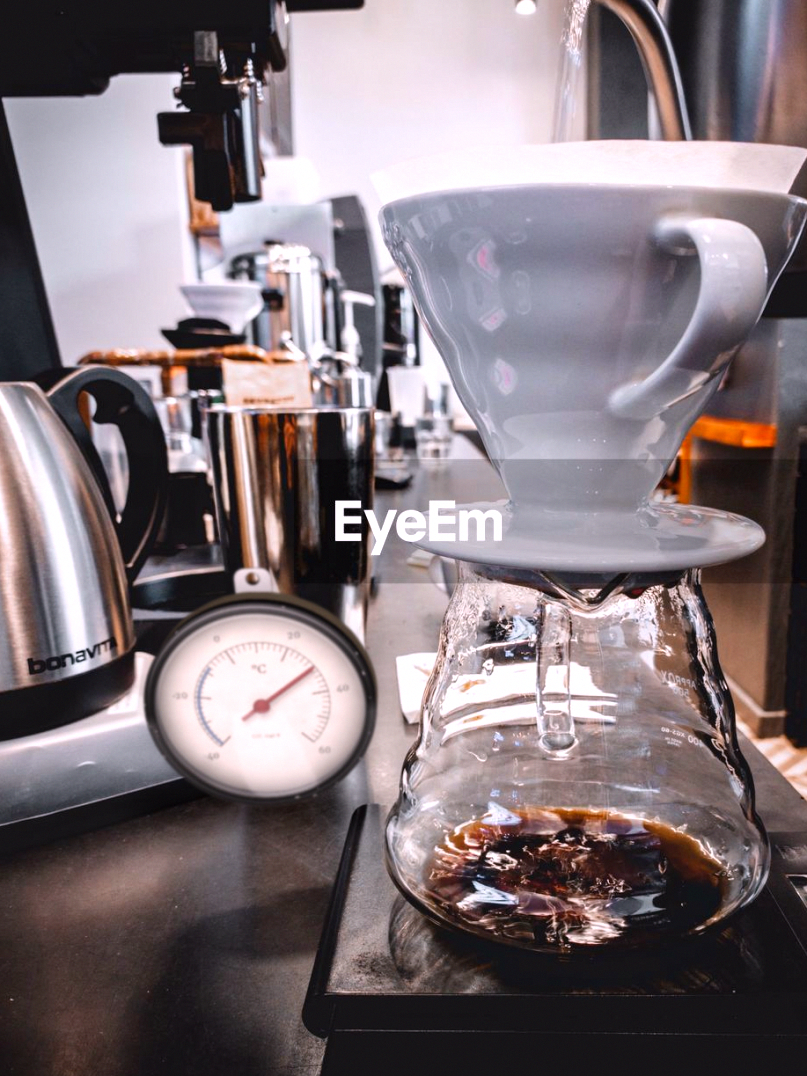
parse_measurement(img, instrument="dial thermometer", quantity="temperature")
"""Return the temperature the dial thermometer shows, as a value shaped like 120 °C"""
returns 30 °C
